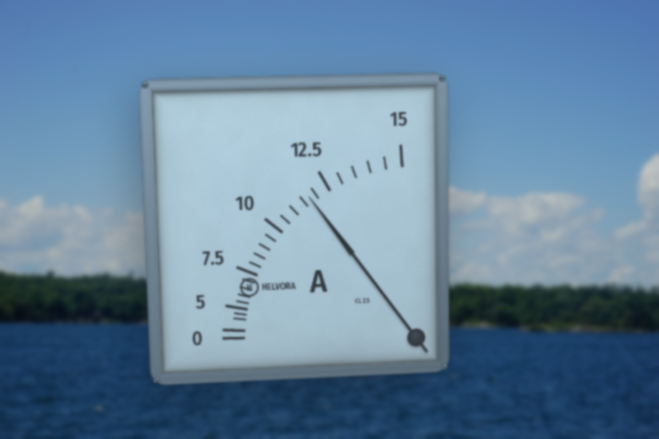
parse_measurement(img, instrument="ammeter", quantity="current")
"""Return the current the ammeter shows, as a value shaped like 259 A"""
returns 11.75 A
